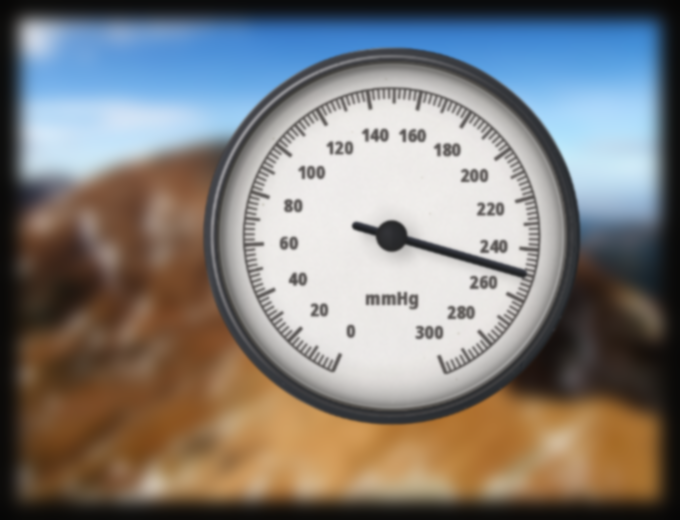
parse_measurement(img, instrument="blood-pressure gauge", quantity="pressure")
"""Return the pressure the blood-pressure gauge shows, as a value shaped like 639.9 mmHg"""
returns 250 mmHg
